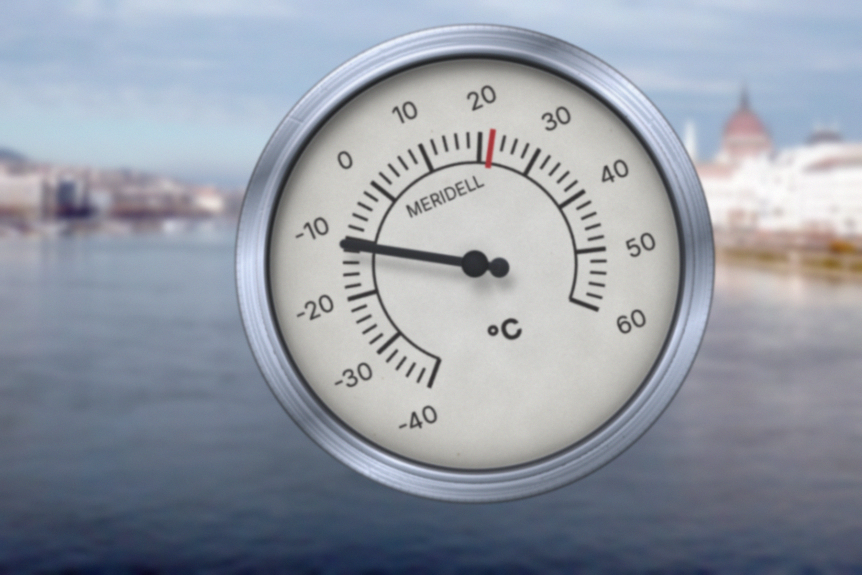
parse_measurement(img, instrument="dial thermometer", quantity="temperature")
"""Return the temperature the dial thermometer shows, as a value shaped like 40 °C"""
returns -11 °C
